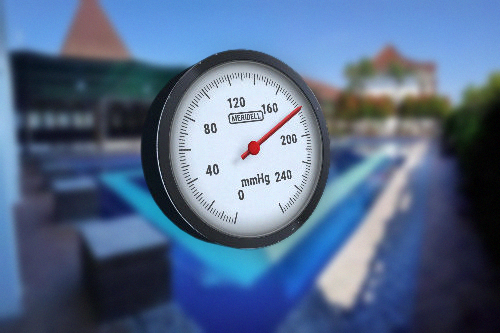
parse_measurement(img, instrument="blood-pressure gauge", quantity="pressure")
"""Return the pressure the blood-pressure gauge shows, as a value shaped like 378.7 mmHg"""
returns 180 mmHg
